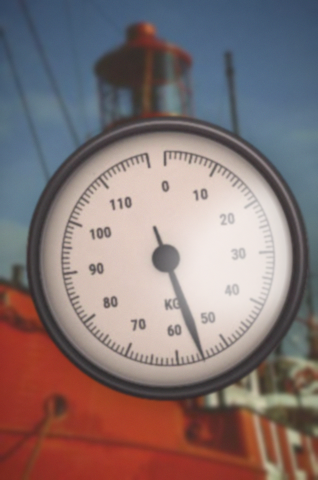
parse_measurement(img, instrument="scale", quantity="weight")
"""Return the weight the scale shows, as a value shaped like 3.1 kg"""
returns 55 kg
